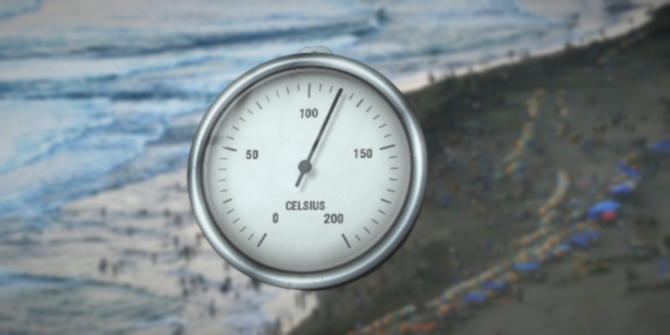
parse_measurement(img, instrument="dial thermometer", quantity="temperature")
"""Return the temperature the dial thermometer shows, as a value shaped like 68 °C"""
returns 115 °C
